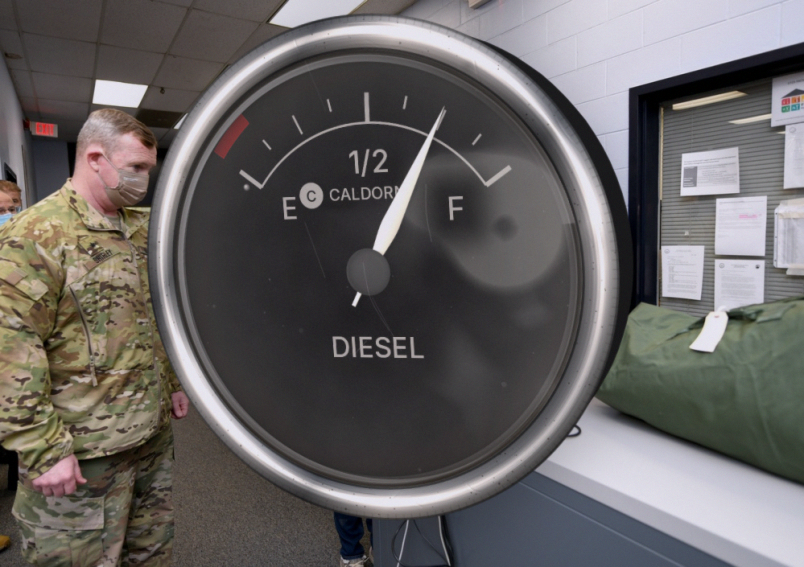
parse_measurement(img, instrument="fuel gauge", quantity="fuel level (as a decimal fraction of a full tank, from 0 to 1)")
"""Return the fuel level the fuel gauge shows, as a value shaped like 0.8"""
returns 0.75
